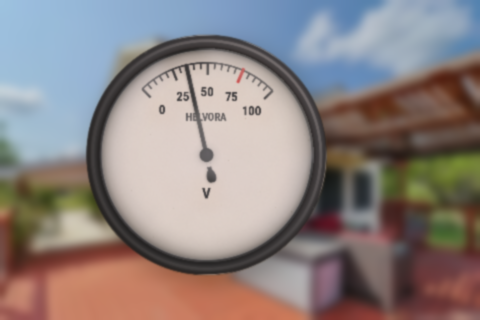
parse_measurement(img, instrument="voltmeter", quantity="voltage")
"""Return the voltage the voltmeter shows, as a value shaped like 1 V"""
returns 35 V
